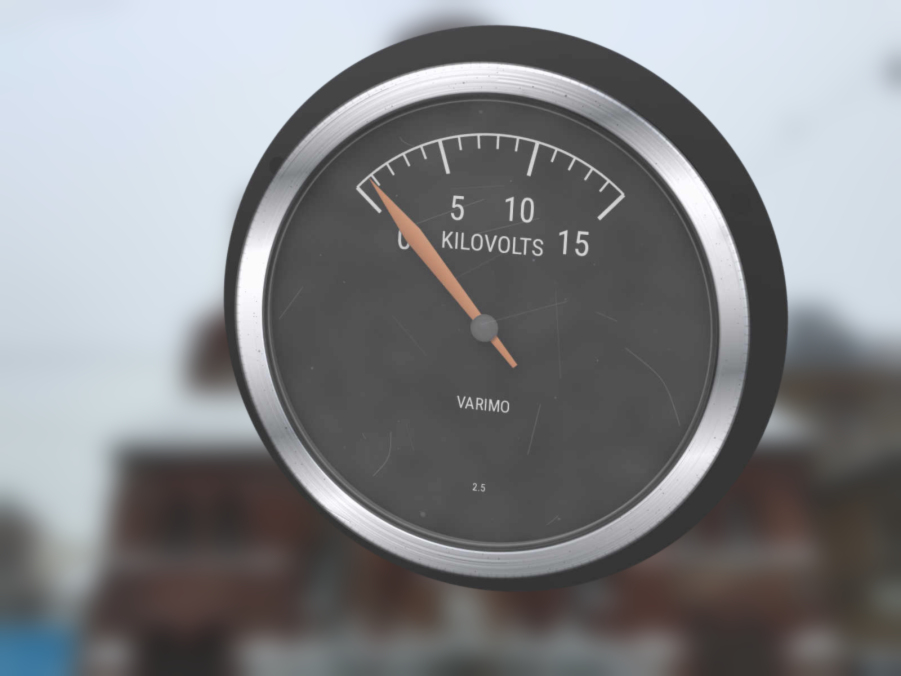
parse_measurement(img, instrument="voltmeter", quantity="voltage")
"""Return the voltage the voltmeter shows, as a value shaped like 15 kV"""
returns 1 kV
